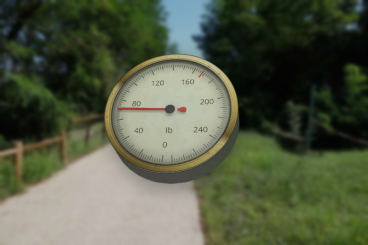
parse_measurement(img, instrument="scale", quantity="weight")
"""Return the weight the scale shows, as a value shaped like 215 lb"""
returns 70 lb
